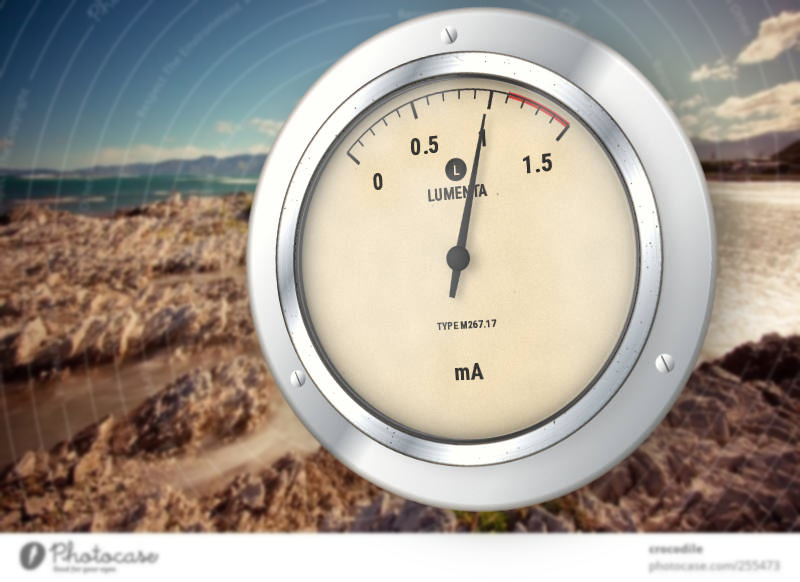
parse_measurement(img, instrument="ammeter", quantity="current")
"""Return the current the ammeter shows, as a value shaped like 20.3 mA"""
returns 1 mA
